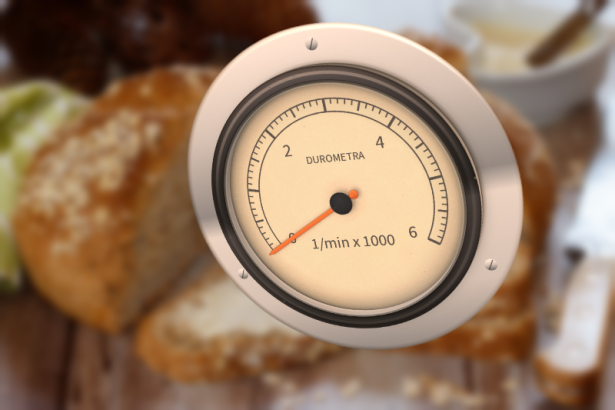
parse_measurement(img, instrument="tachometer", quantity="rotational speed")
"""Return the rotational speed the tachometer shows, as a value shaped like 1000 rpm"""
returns 0 rpm
